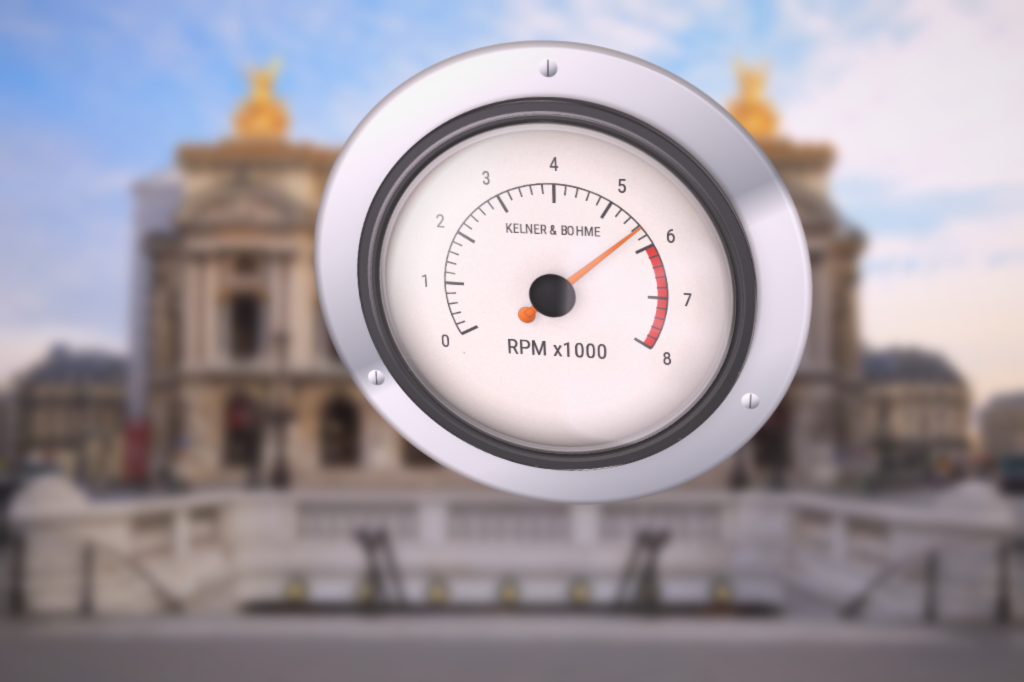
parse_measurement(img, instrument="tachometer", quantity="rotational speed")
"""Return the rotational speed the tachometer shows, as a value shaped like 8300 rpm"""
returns 5600 rpm
